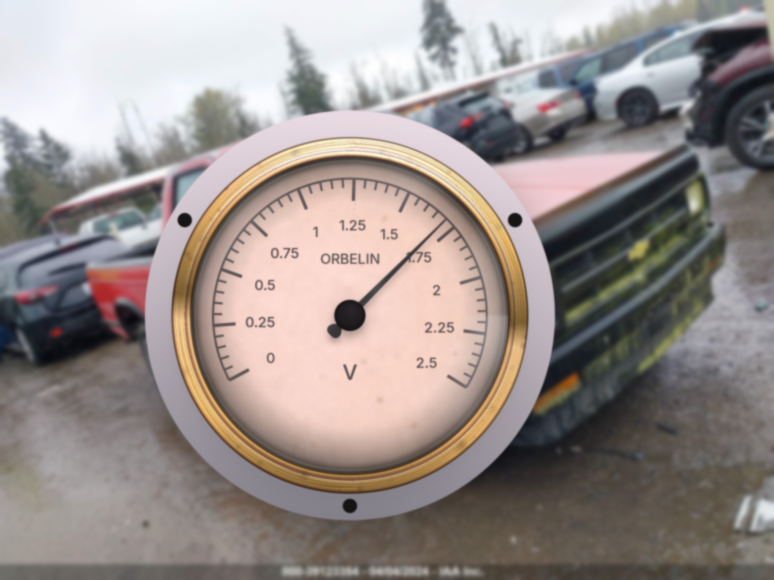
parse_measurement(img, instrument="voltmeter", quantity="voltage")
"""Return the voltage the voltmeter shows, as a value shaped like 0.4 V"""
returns 1.7 V
